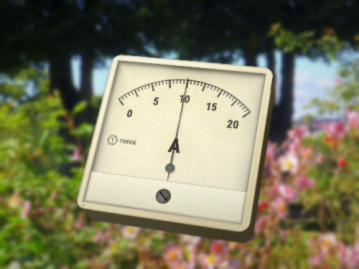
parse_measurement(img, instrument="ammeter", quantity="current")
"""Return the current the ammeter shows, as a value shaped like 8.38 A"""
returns 10 A
